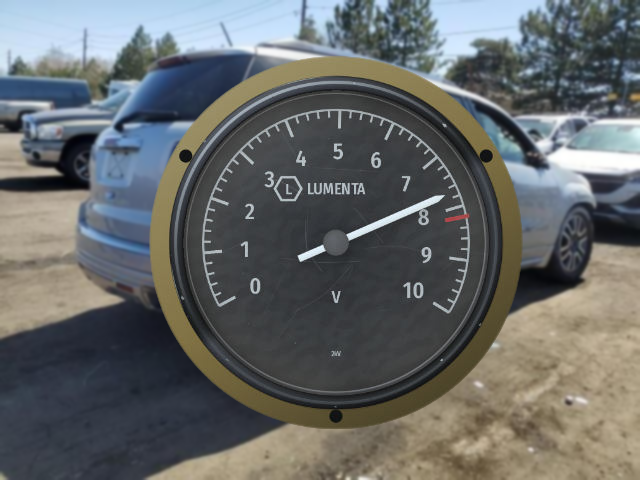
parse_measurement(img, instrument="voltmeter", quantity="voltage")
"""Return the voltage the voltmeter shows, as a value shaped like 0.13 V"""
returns 7.7 V
